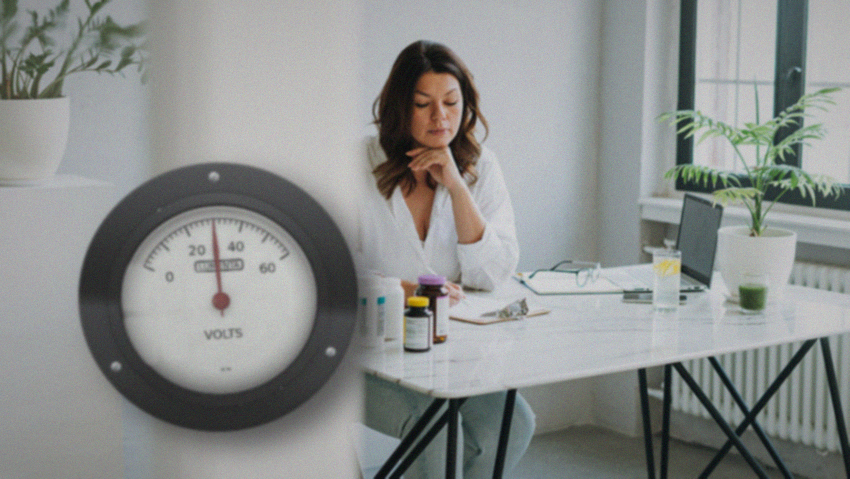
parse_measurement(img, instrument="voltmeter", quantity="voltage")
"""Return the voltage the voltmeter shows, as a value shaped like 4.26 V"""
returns 30 V
